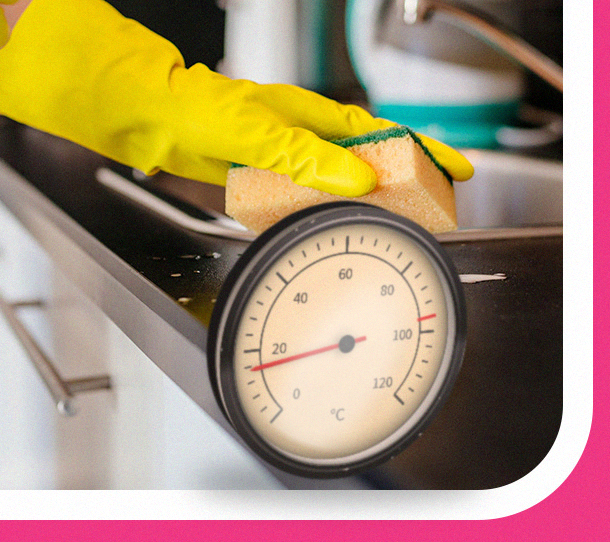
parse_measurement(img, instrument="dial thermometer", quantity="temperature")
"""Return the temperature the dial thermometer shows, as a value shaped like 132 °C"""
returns 16 °C
